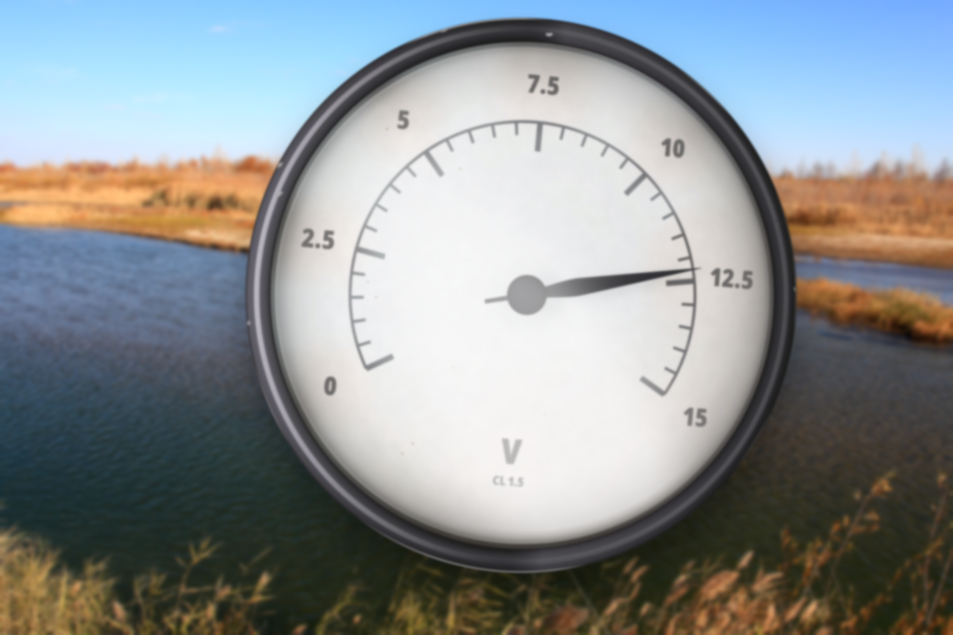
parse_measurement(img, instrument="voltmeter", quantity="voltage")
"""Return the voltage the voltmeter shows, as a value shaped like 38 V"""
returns 12.25 V
